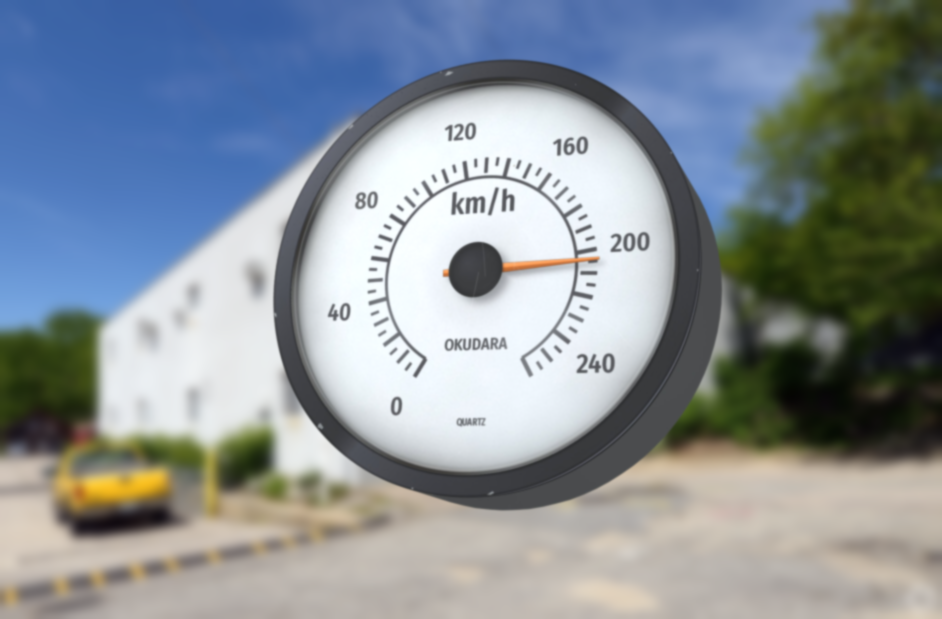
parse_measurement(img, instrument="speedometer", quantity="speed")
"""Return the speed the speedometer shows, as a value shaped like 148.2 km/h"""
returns 205 km/h
